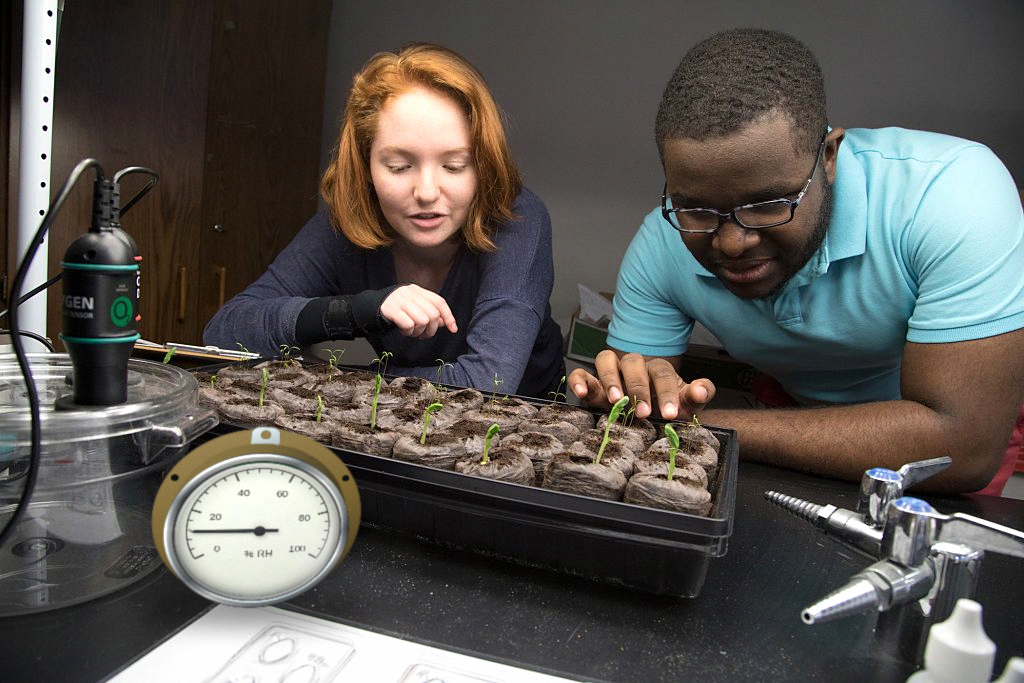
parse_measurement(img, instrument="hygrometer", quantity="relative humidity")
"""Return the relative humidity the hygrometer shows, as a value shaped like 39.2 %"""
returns 12 %
